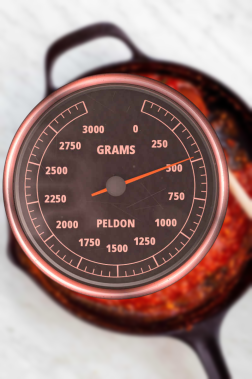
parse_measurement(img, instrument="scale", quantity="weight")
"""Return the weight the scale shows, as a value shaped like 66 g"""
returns 475 g
